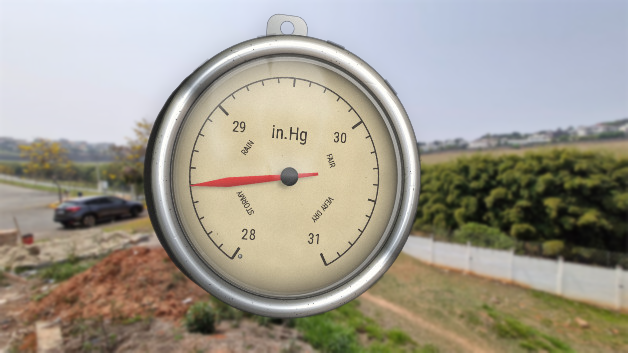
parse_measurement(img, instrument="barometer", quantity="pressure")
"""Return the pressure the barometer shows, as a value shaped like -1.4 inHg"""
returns 28.5 inHg
